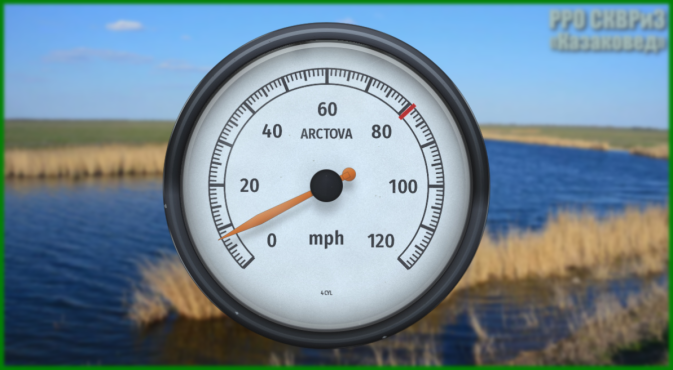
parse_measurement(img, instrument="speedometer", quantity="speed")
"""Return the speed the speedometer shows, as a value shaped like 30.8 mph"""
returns 8 mph
